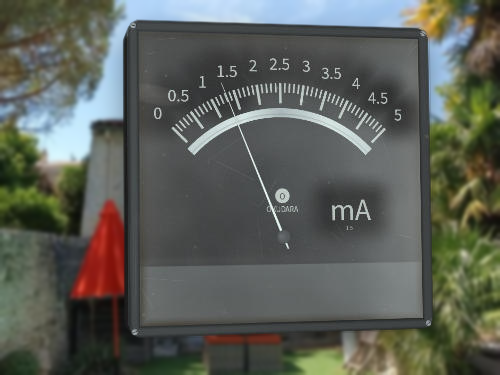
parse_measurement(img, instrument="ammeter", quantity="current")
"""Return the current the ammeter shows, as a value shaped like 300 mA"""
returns 1.3 mA
